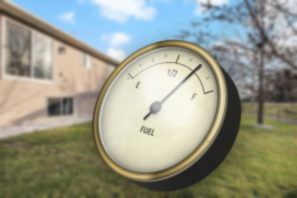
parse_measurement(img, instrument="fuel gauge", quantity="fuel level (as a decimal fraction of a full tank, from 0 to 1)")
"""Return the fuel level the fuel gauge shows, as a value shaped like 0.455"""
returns 0.75
